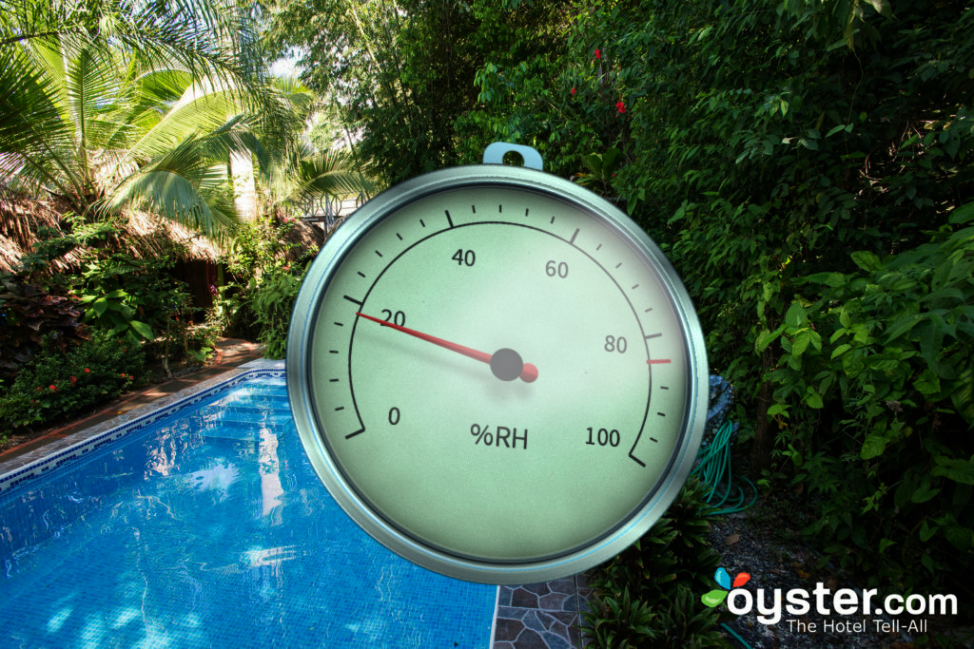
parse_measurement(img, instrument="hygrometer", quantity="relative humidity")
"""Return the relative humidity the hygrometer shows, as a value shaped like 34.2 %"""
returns 18 %
